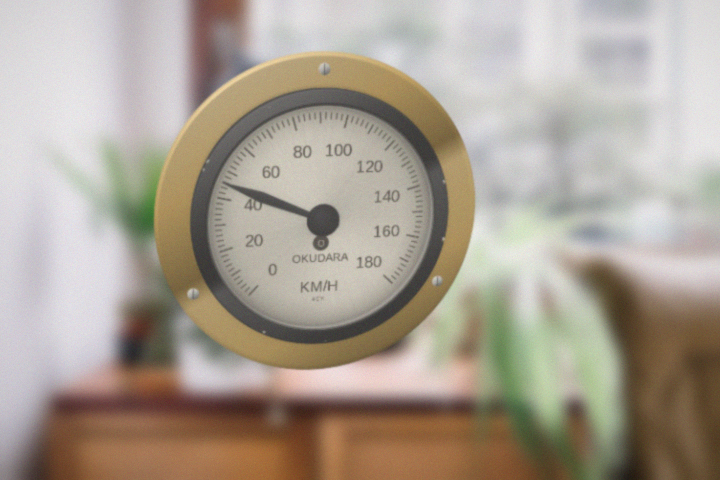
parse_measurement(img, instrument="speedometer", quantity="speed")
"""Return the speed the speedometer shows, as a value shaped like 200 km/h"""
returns 46 km/h
